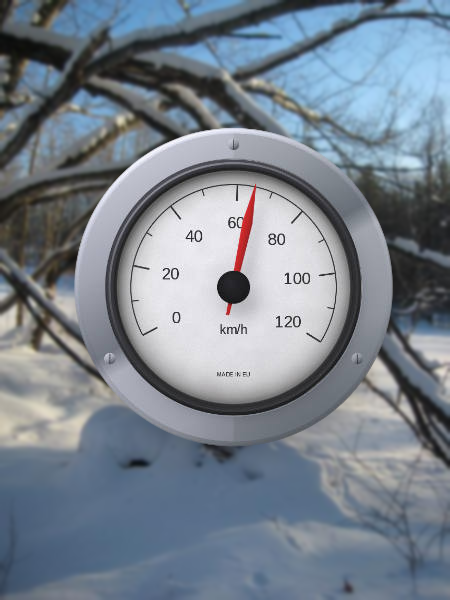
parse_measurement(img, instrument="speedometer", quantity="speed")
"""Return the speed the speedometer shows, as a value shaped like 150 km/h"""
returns 65 km/h
